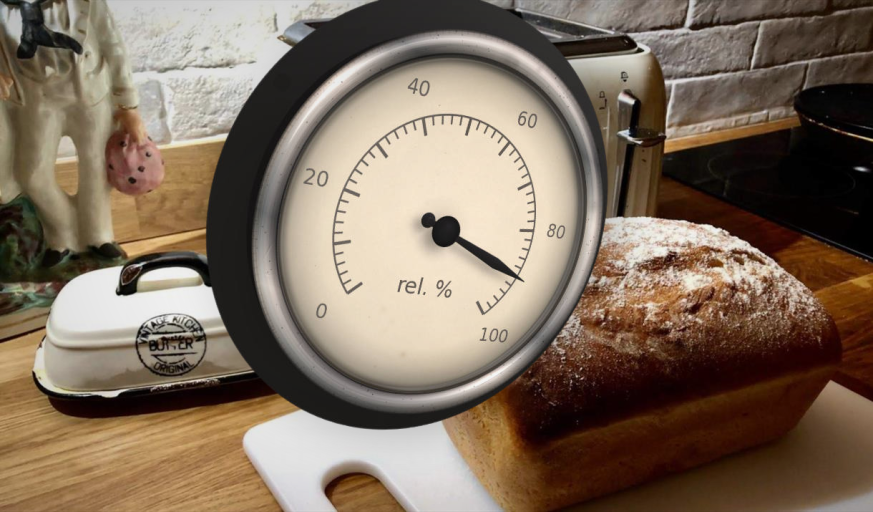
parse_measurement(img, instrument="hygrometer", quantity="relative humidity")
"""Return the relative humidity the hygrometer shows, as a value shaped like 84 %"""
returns 90 %
